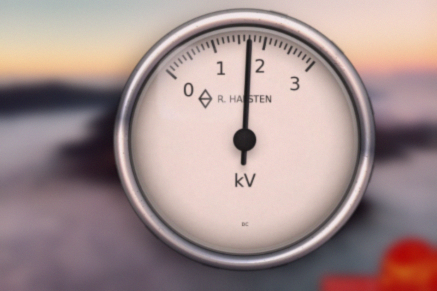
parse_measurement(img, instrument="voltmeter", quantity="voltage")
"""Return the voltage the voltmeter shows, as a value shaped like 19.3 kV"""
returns 1.7 kV
